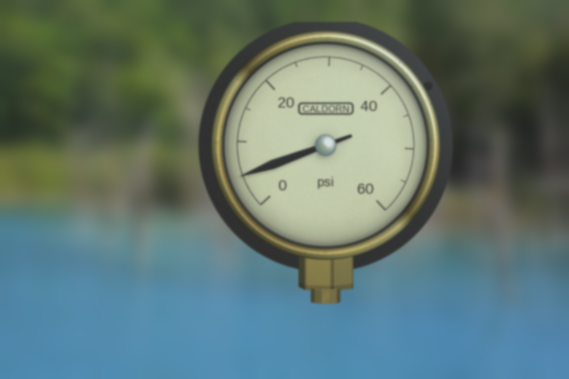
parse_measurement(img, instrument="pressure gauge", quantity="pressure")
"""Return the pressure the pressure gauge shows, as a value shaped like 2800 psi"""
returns 5 psi
